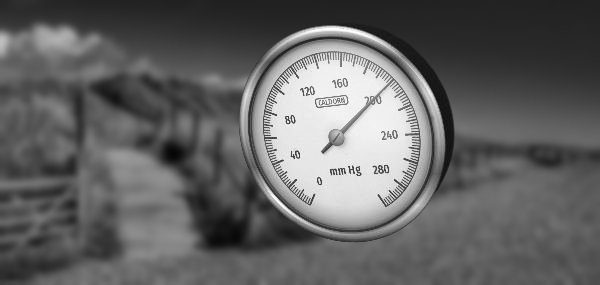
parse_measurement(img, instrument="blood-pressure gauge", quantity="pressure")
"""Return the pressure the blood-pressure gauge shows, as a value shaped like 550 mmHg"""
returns 200 mmHg
